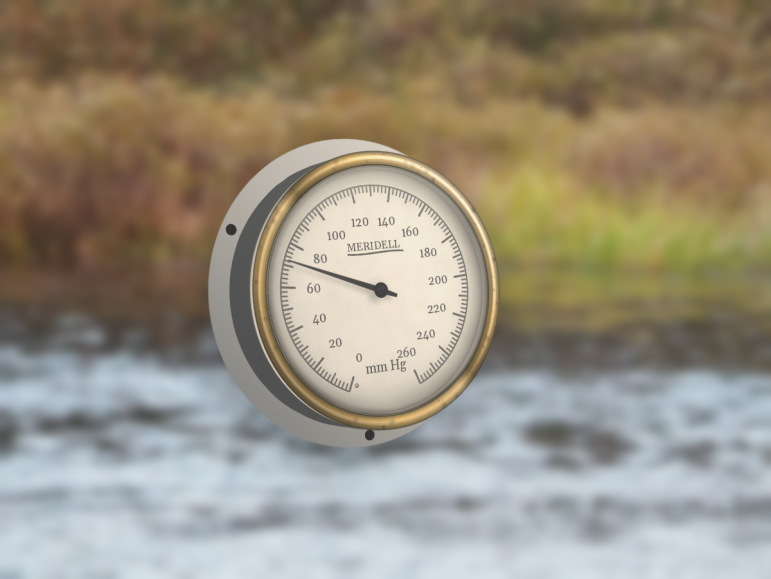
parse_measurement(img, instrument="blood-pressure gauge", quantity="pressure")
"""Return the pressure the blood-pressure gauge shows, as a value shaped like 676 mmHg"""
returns 72 mmHg
